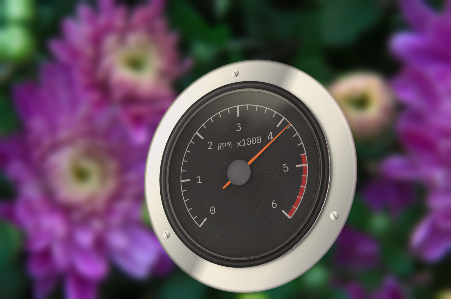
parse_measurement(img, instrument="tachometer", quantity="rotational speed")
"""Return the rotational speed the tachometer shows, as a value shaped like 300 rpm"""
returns 4200 rpm
